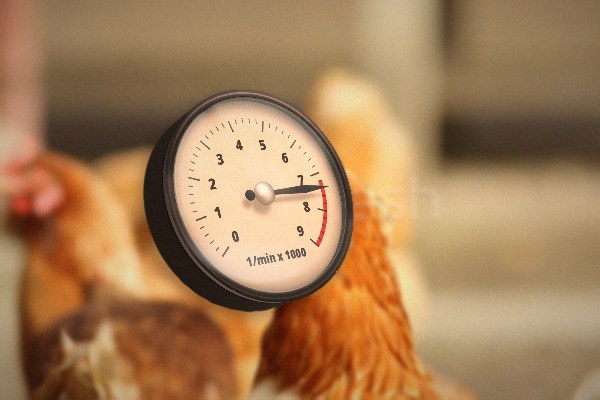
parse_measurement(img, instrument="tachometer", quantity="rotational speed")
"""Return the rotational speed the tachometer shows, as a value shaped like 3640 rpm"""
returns 7400 rpm
